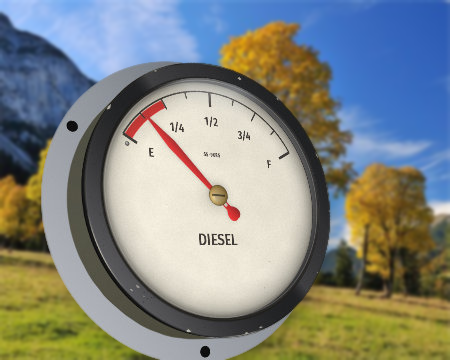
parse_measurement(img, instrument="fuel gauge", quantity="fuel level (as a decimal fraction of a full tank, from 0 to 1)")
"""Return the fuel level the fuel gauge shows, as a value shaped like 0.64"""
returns 0.125
